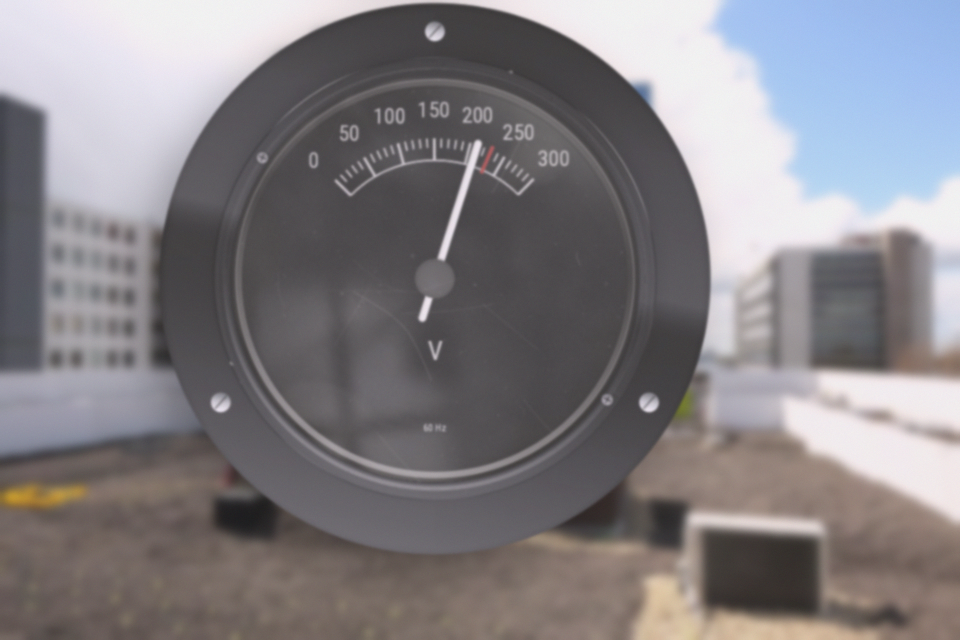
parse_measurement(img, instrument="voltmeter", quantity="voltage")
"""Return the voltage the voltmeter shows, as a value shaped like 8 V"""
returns 210 V
